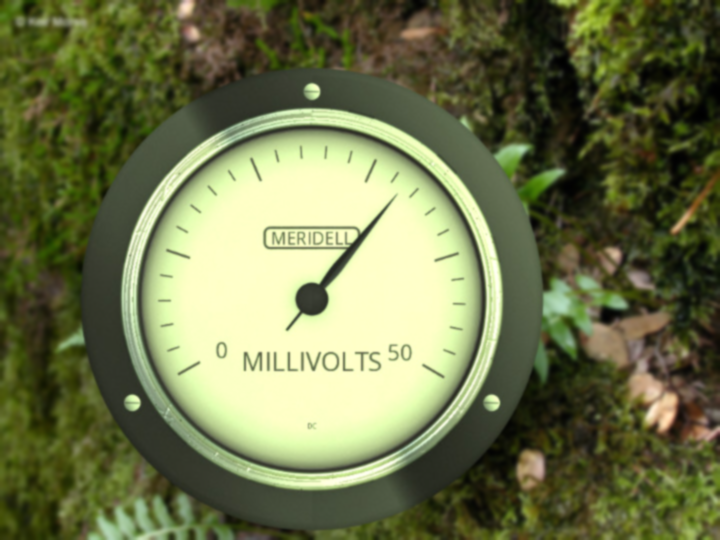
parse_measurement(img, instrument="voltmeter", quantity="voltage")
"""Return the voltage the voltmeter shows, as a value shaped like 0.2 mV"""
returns 33 mV
